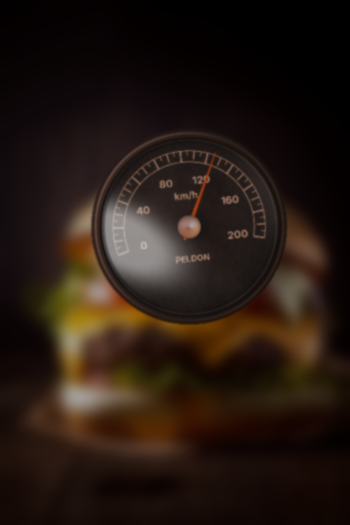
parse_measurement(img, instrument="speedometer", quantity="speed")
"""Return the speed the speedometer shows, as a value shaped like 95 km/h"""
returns 125 km/h
